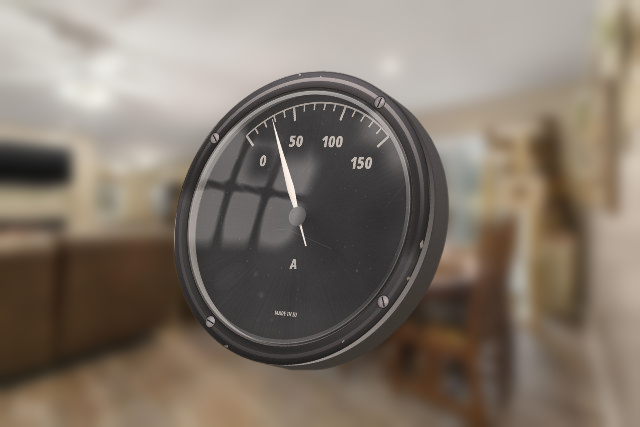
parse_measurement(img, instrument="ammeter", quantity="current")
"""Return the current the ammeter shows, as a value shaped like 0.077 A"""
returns 30 A
